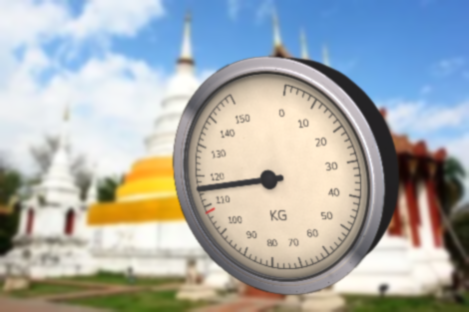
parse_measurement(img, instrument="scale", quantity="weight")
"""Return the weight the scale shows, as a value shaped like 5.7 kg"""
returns 116 kg
